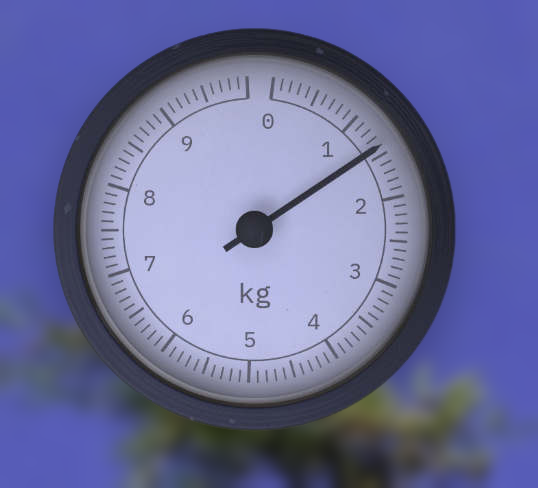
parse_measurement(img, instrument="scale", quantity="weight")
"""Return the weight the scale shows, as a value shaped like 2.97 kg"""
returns 1.4 kg
